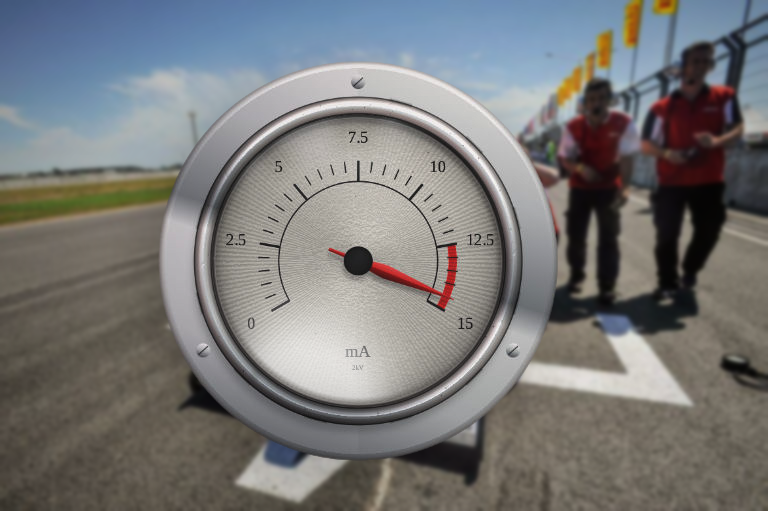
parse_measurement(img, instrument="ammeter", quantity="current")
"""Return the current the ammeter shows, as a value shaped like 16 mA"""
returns 14.5 mA
